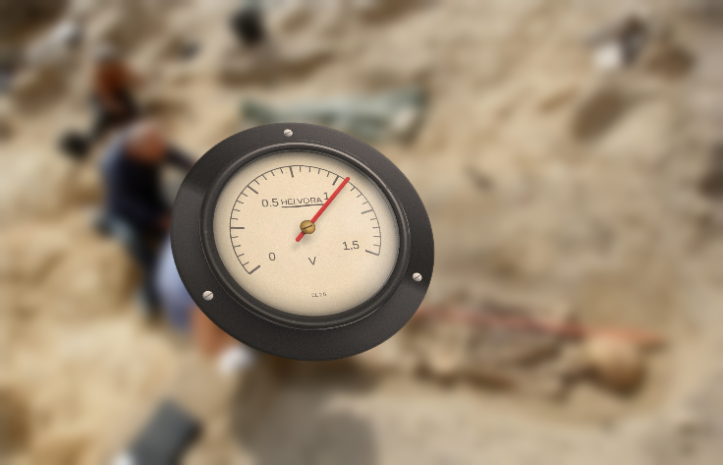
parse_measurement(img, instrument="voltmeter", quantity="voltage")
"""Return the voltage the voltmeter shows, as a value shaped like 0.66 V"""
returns 1.05 V
